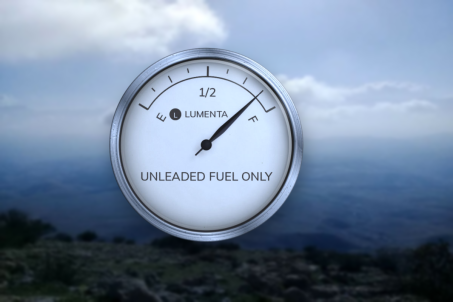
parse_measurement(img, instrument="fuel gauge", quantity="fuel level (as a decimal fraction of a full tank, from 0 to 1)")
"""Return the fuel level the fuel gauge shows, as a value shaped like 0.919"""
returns 0.875
